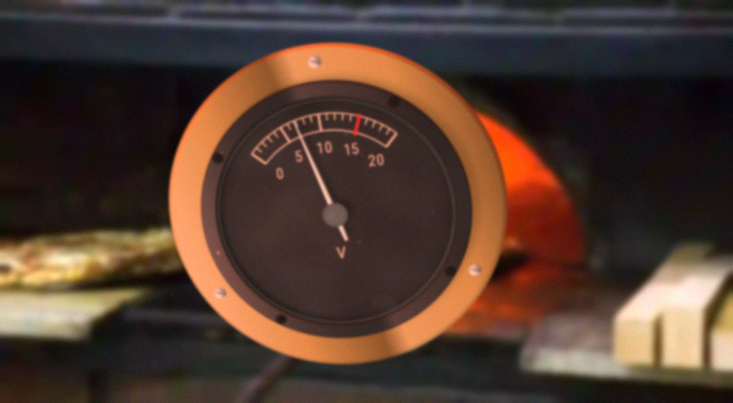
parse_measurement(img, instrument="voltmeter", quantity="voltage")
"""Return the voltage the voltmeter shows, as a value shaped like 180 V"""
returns 7 V
